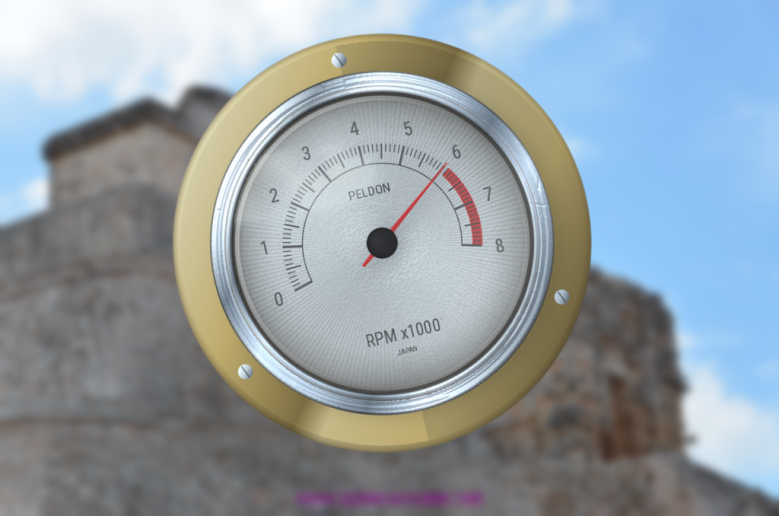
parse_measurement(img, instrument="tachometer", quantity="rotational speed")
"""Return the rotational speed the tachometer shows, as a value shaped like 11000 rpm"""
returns 6000 rpm
